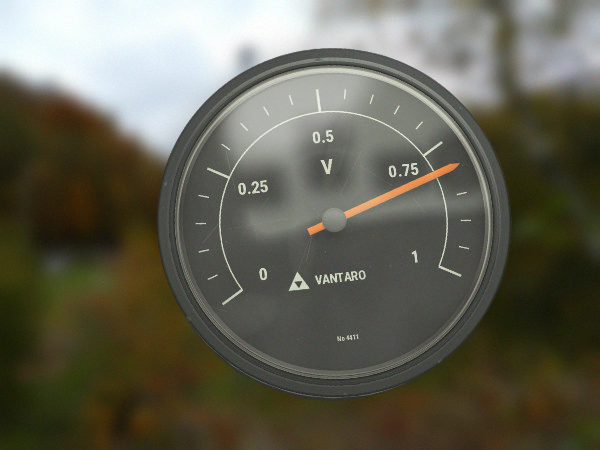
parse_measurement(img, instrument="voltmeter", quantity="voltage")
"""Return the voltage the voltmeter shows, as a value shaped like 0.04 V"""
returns 0.8 V
